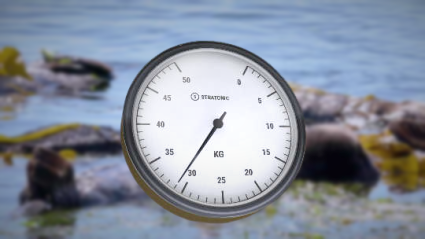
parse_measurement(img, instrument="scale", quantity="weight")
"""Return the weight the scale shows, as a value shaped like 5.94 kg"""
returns 31 kg
